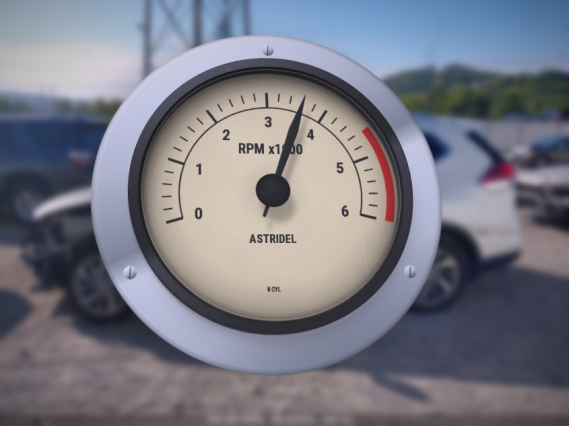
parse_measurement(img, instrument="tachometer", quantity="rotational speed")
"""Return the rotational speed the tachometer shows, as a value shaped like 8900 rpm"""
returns 3600 rpm
